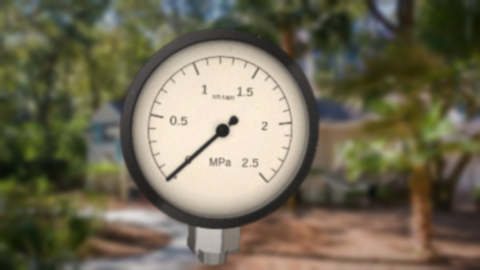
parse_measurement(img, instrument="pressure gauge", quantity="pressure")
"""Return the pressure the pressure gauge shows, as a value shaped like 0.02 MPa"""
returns 0 MPa
